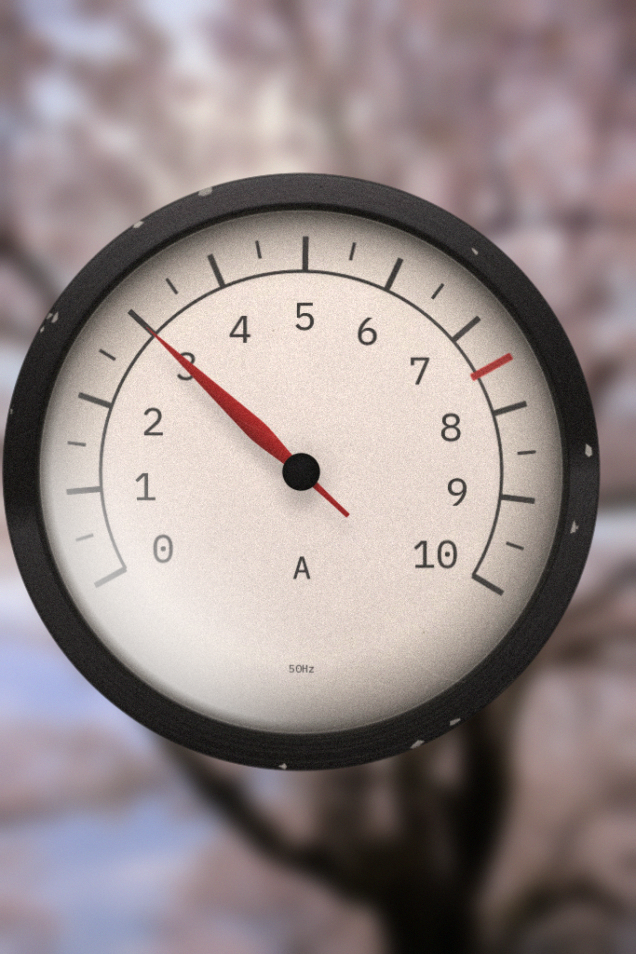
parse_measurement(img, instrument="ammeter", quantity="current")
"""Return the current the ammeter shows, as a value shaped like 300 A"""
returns 3 A
